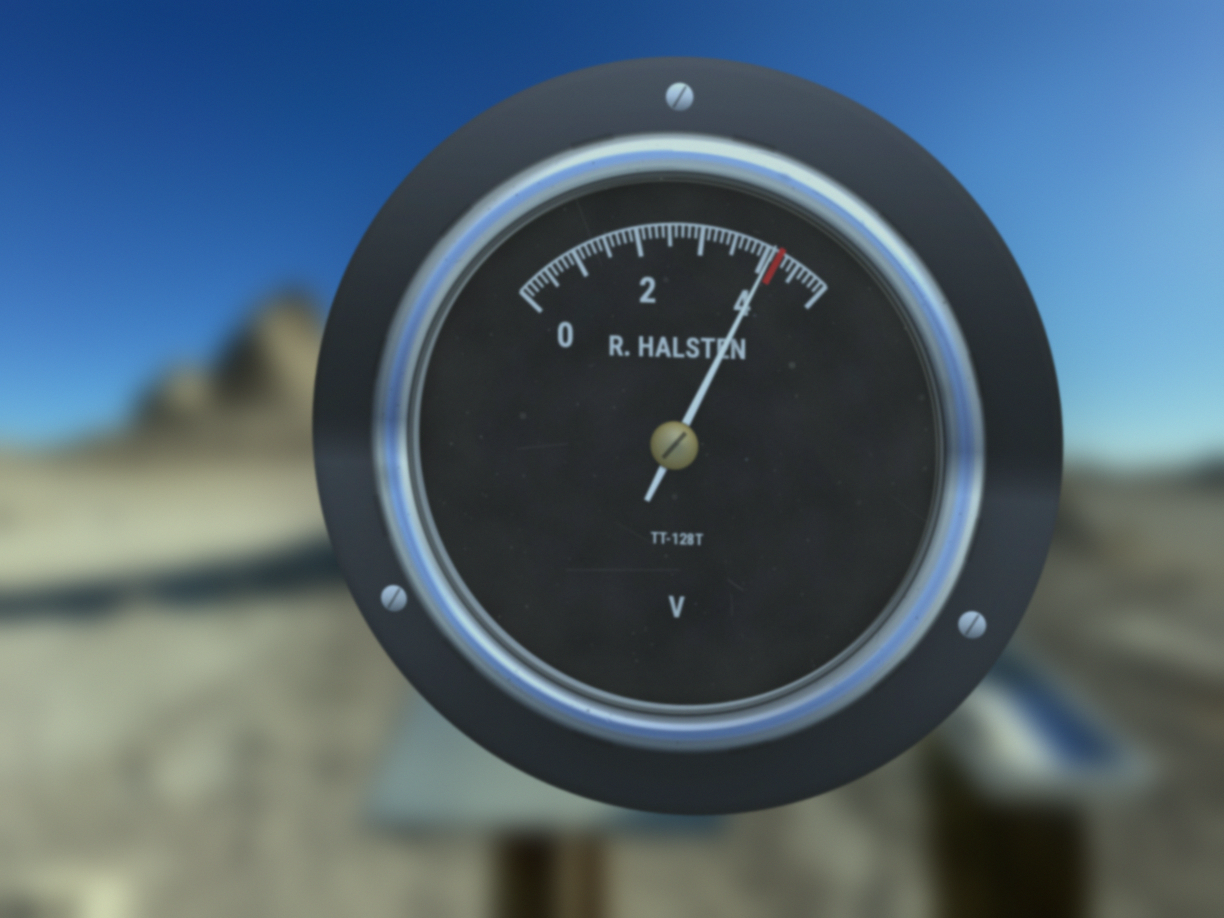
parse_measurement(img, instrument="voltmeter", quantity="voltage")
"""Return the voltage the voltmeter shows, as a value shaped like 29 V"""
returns 4.1 V
